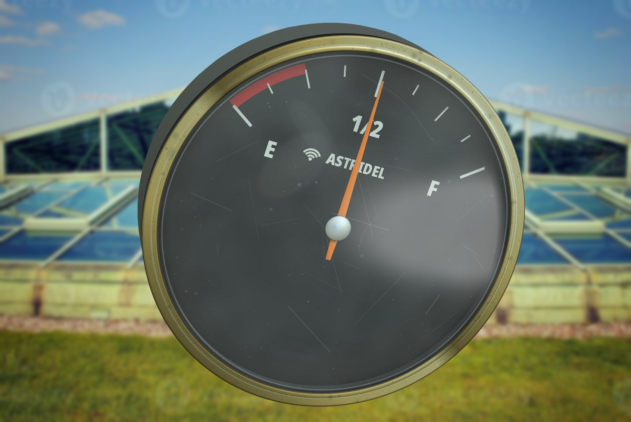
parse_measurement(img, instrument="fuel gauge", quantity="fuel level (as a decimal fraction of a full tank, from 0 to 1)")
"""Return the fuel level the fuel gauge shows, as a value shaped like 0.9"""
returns 0.5
